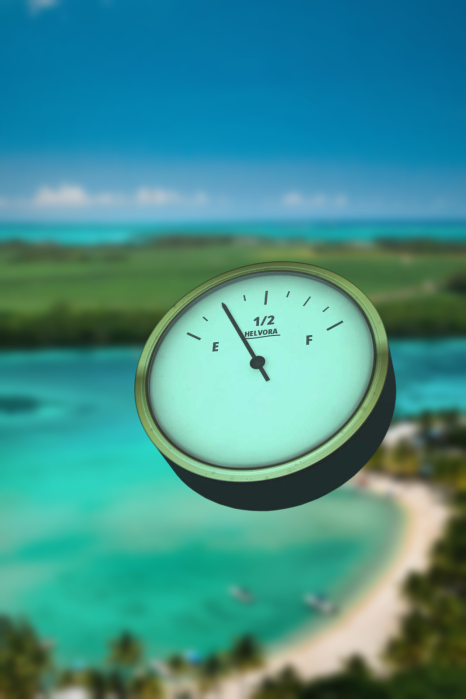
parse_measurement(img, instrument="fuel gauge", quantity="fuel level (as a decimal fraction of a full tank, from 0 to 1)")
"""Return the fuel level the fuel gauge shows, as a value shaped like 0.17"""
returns 0.25
